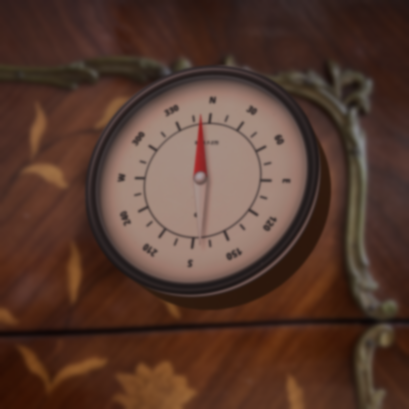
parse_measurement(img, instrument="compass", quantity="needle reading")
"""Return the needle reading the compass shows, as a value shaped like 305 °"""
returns 352.5 °
